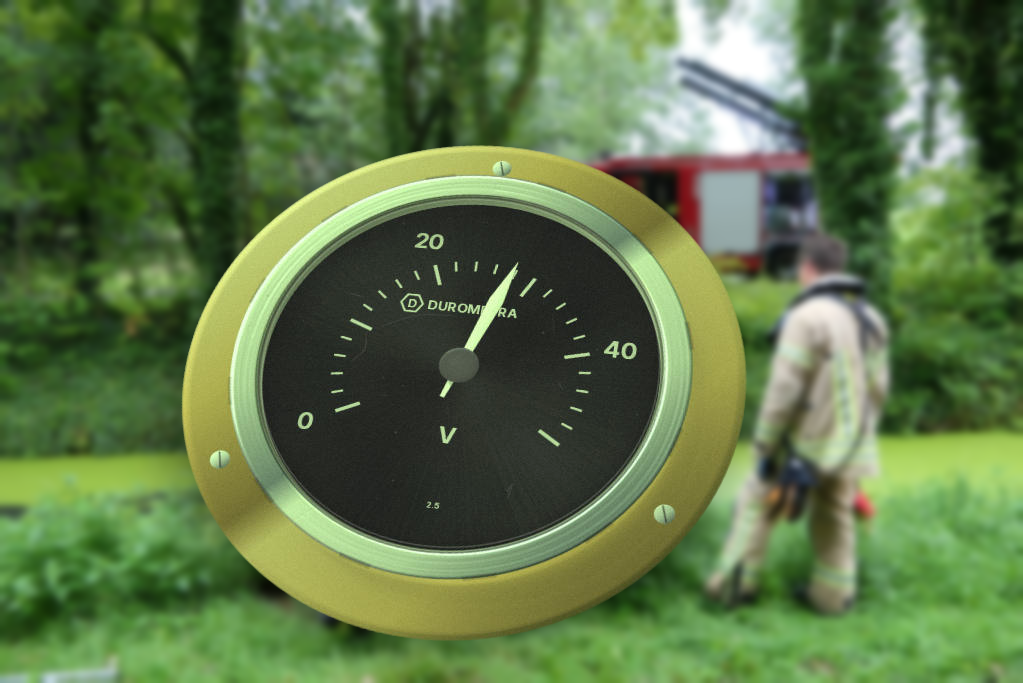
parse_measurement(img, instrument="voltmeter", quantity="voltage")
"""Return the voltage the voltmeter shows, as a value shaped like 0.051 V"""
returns 28 V
